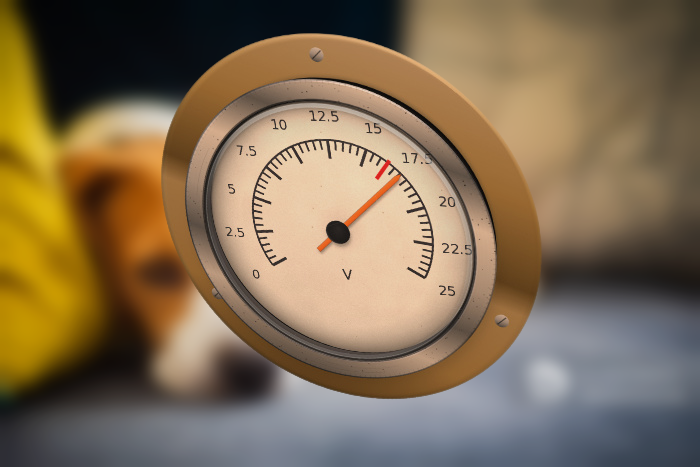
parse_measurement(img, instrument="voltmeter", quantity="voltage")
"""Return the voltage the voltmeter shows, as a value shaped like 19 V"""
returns 17.5 V
